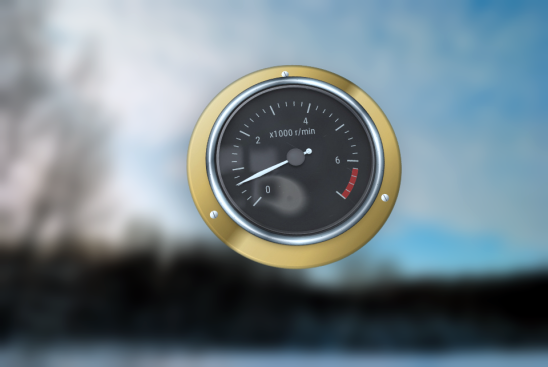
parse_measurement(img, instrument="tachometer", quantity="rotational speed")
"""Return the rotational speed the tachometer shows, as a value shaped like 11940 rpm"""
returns 600 rpm
